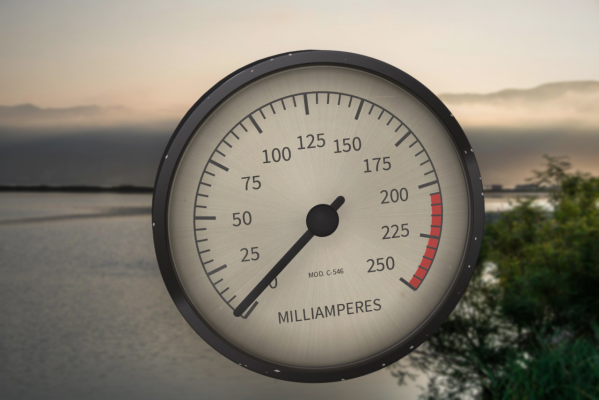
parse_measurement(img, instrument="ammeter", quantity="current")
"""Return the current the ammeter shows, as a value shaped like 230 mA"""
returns 5 mA
